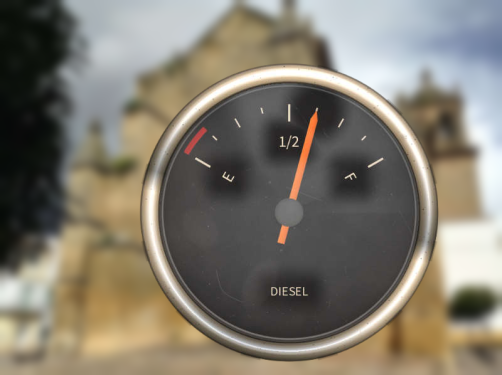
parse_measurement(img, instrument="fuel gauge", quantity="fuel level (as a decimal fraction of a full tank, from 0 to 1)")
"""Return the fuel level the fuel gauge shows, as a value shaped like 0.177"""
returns 0.625
